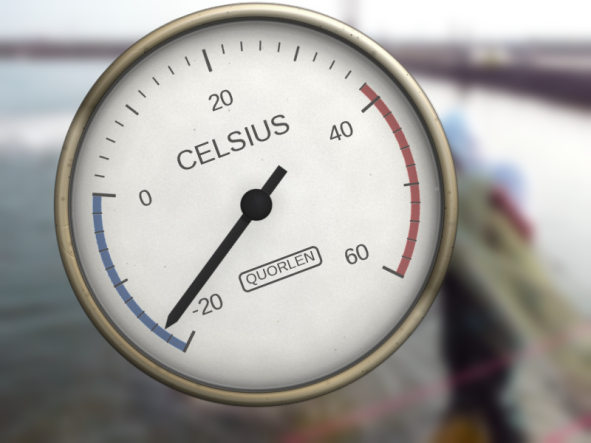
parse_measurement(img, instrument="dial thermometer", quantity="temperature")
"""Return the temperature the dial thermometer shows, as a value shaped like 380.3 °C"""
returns -17 °C
